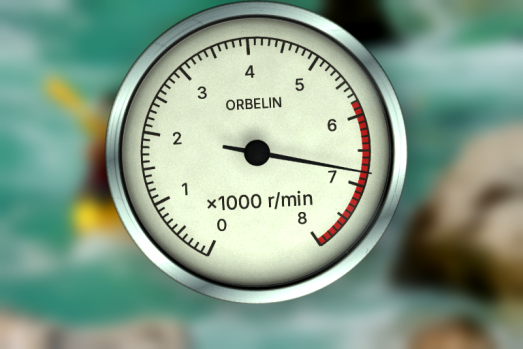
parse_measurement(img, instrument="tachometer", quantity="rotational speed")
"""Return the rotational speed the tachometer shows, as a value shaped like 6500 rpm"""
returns 6800 rpm
